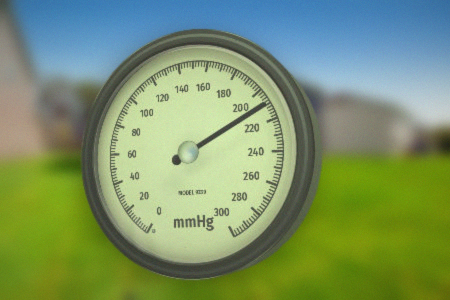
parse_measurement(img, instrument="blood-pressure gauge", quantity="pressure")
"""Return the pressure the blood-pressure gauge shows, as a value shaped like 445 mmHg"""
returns 210 mmHg
